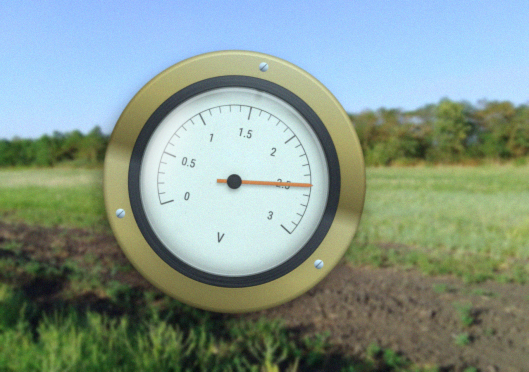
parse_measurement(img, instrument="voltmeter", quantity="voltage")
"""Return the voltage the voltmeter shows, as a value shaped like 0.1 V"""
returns 2.5 V
